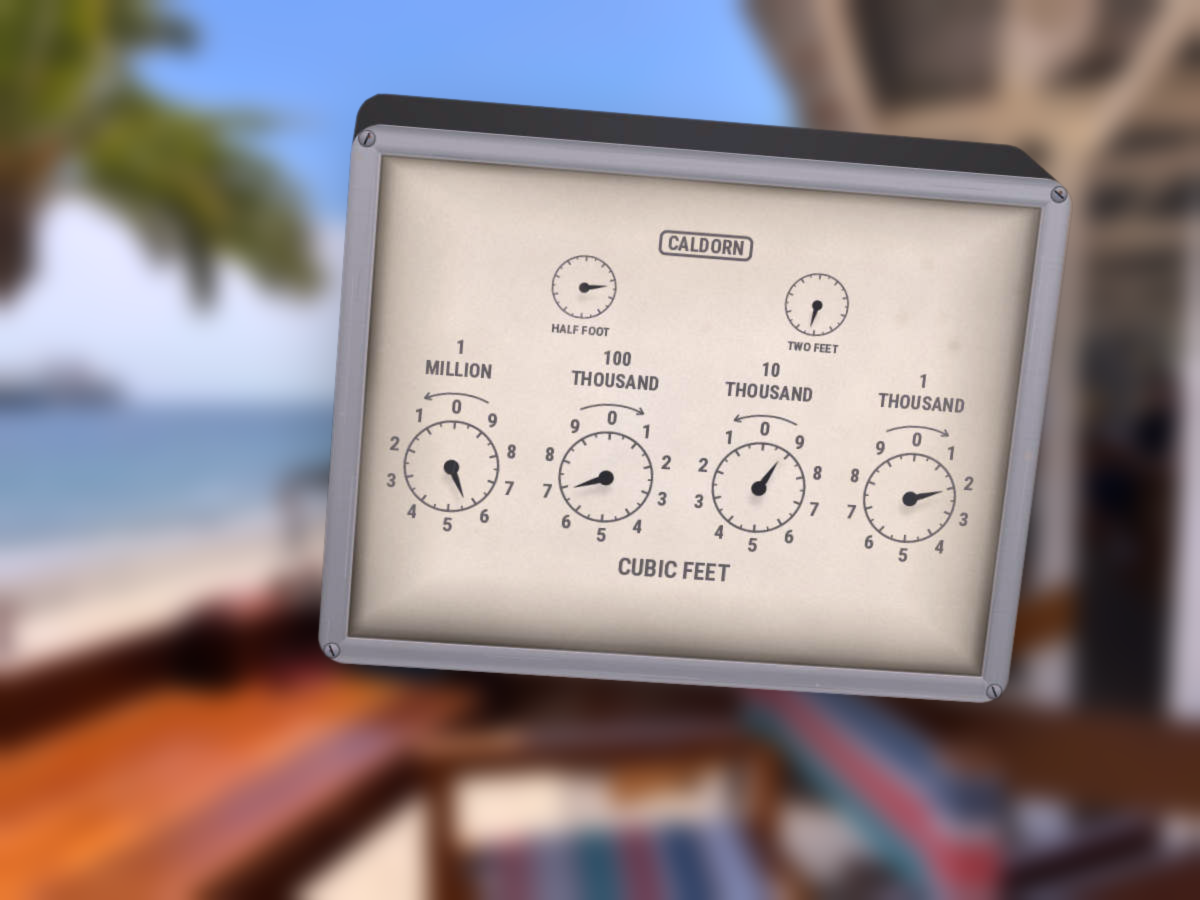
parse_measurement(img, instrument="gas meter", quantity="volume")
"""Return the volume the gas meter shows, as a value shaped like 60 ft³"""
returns 569200 ft³
